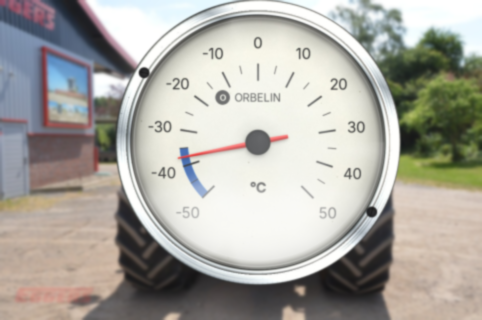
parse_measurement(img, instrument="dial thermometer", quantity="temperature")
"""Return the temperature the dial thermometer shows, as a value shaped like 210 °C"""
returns -37.5 °C
